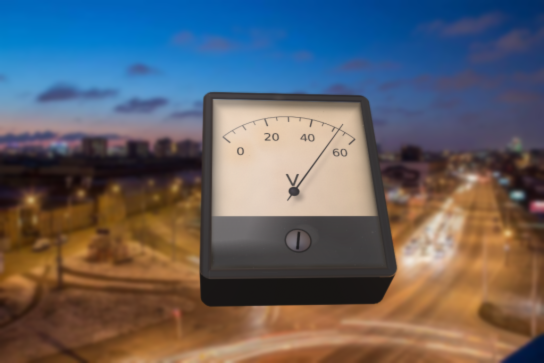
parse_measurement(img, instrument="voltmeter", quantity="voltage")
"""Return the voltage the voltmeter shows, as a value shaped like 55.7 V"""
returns 52.5 V
